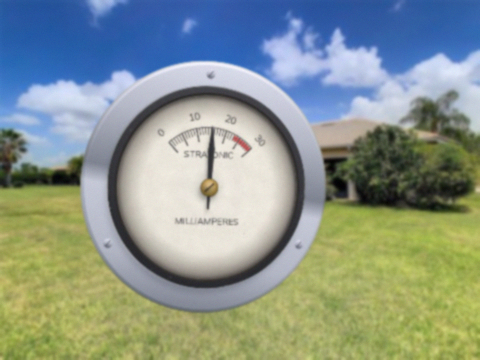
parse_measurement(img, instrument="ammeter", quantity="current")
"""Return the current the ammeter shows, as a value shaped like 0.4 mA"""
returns 15 mA
